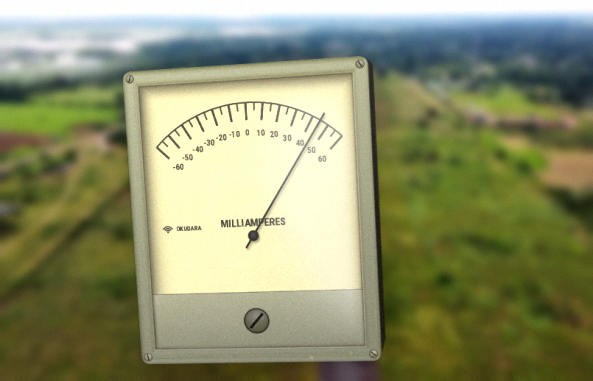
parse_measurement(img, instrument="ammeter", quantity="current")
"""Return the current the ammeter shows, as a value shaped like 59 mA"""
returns 45 mA
